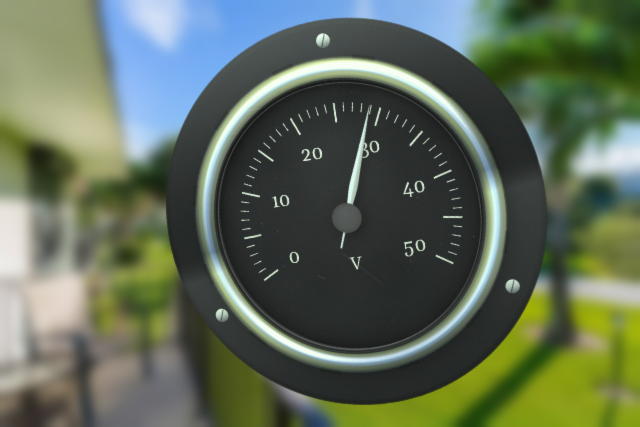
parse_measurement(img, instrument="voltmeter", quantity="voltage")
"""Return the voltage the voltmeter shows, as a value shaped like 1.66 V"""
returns 29 V
